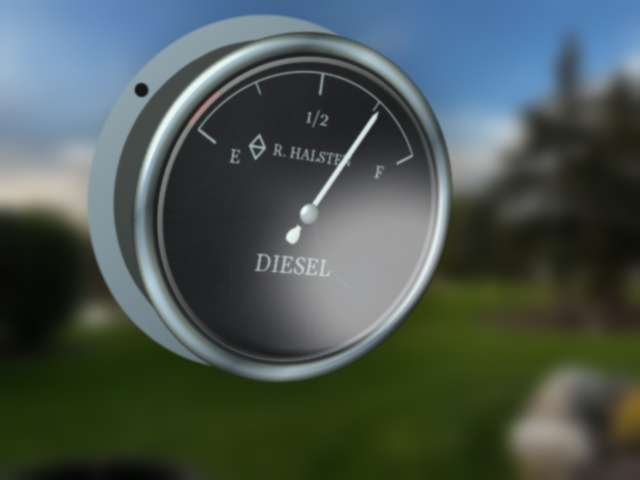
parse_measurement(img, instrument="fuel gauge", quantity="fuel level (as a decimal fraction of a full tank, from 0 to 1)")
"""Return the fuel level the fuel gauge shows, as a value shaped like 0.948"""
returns 0.75
